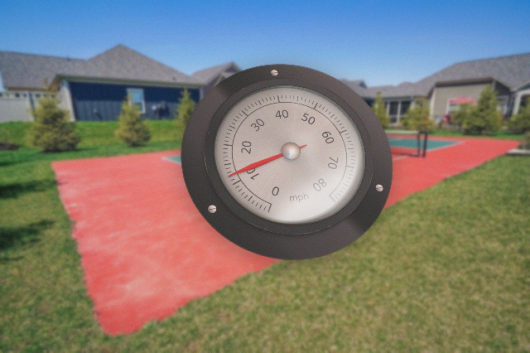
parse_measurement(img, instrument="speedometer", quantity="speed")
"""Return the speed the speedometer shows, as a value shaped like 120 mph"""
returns 12 mph
